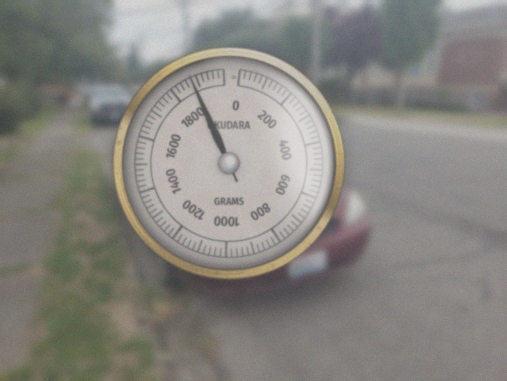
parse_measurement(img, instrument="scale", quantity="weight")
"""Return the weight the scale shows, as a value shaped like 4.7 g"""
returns 1880 g
